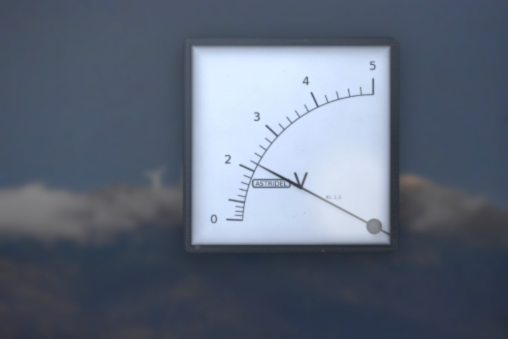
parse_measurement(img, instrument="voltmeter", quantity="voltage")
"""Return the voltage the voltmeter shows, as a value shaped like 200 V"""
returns 2.2 V
